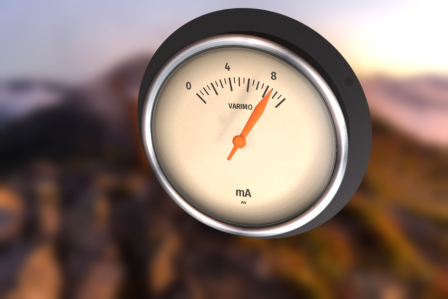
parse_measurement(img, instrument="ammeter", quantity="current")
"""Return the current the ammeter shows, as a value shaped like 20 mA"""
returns 8.5 mA
